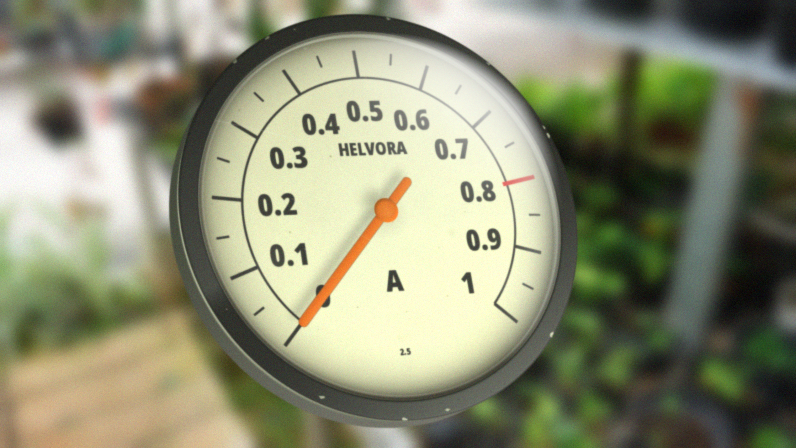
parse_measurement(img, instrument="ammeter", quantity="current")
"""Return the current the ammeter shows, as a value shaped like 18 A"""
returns 0 A
